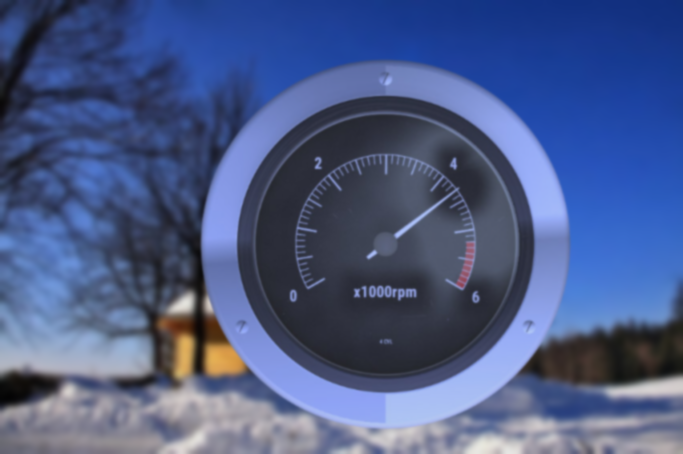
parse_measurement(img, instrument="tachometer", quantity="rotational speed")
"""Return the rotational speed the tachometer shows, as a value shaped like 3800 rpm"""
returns 4300 rpm
